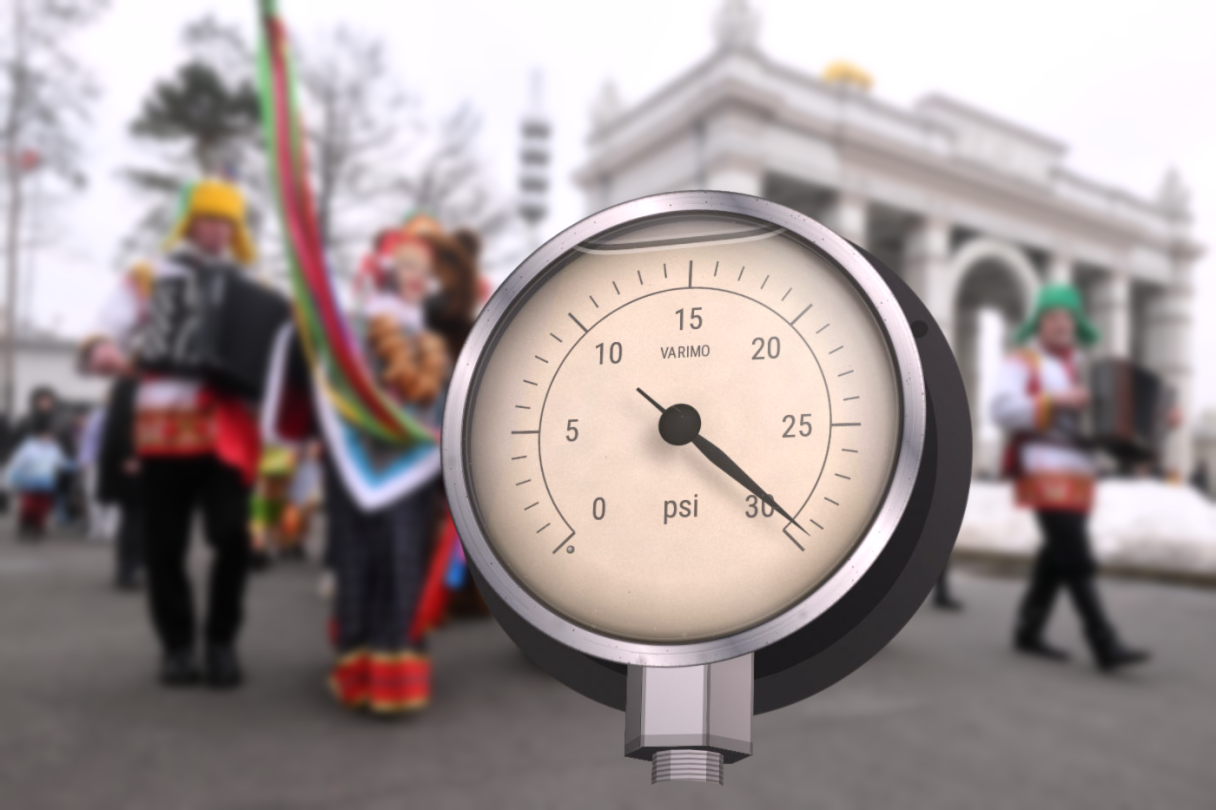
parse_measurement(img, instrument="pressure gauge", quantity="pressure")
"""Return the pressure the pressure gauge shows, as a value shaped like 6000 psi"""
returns 29.5 psi
